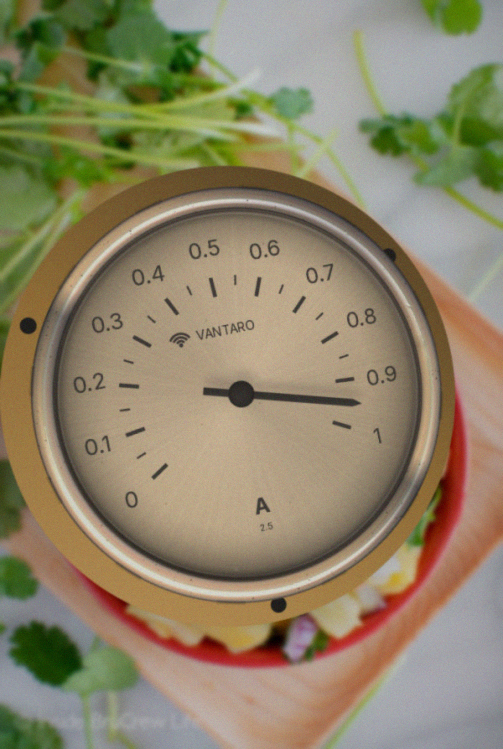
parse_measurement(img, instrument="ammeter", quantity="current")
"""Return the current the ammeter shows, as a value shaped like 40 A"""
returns 0.95 A
